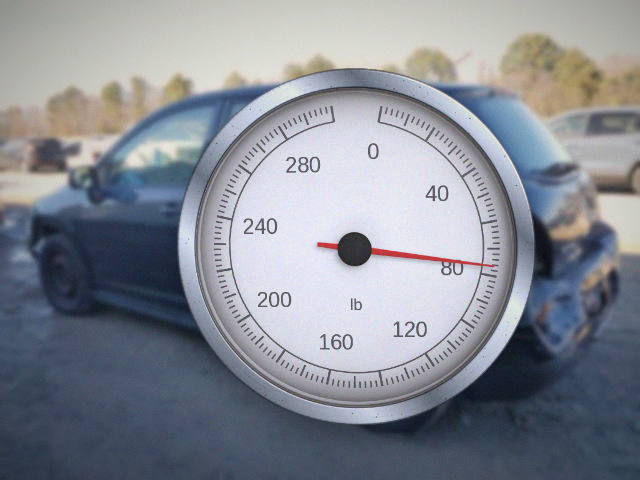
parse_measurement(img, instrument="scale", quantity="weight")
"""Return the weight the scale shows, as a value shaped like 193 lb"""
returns 76 lb
